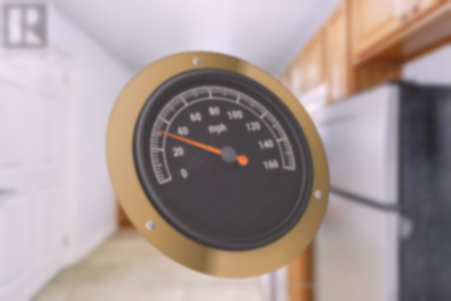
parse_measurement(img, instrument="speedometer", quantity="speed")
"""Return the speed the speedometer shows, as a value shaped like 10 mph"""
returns 30 mph
